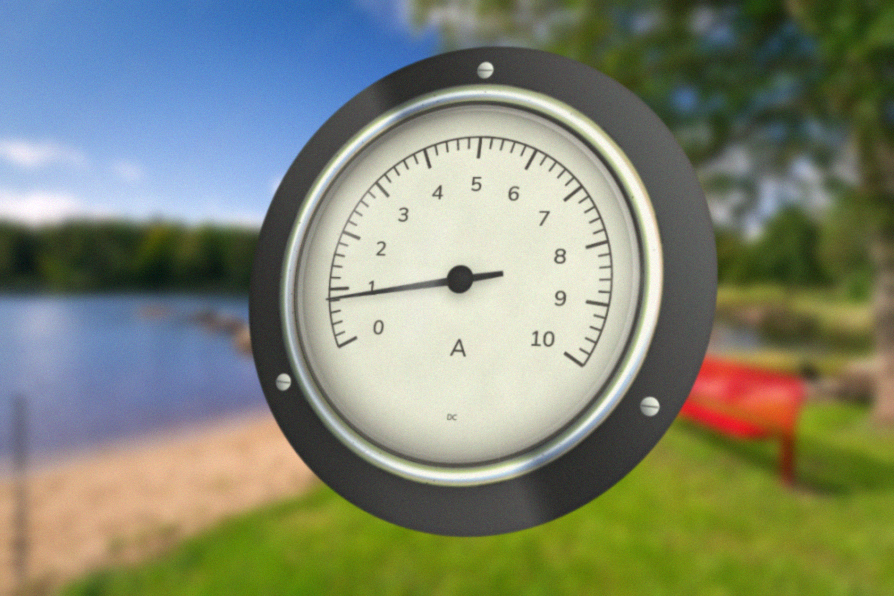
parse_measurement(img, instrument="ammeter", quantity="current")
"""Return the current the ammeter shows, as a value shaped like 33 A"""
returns 0.8 A
